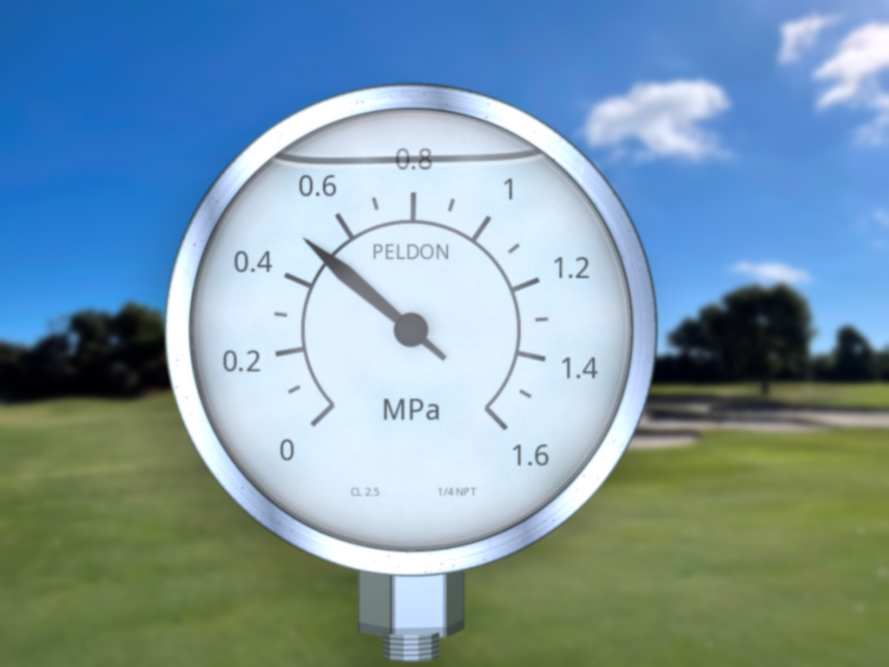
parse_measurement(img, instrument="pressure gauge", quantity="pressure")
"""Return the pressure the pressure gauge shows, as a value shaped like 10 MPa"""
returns 0.5 MPa
